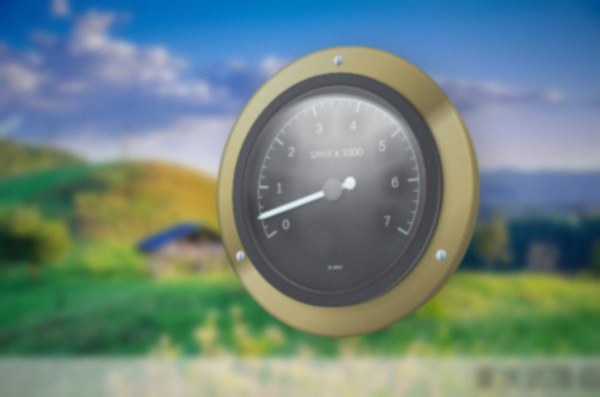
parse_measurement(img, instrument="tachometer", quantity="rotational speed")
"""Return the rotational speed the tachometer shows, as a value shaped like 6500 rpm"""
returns 400 rpm
